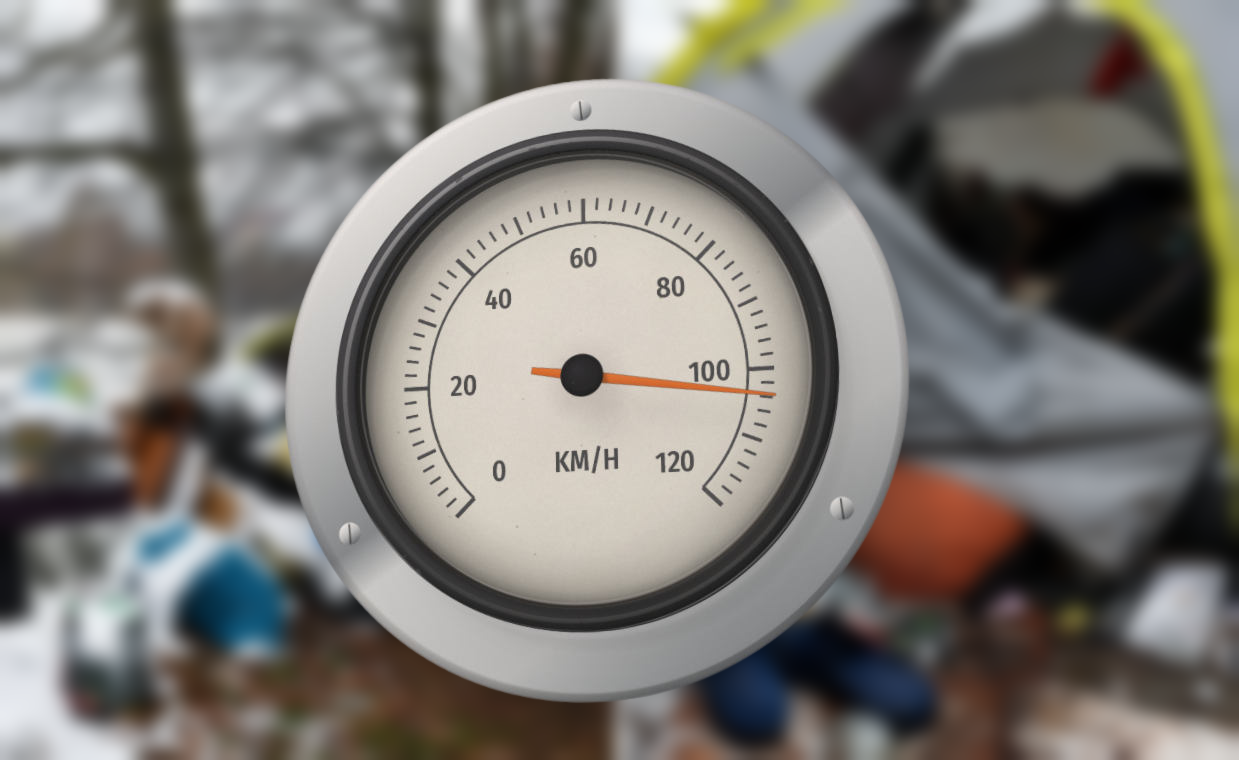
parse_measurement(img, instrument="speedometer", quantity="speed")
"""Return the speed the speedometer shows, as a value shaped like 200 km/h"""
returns 104 km/h
